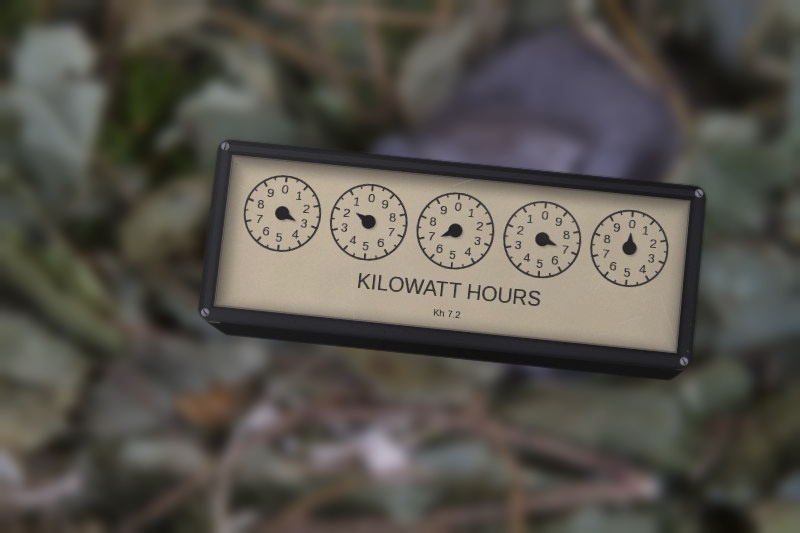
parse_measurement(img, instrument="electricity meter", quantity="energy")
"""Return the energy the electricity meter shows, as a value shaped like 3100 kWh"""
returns 31670 kWh
